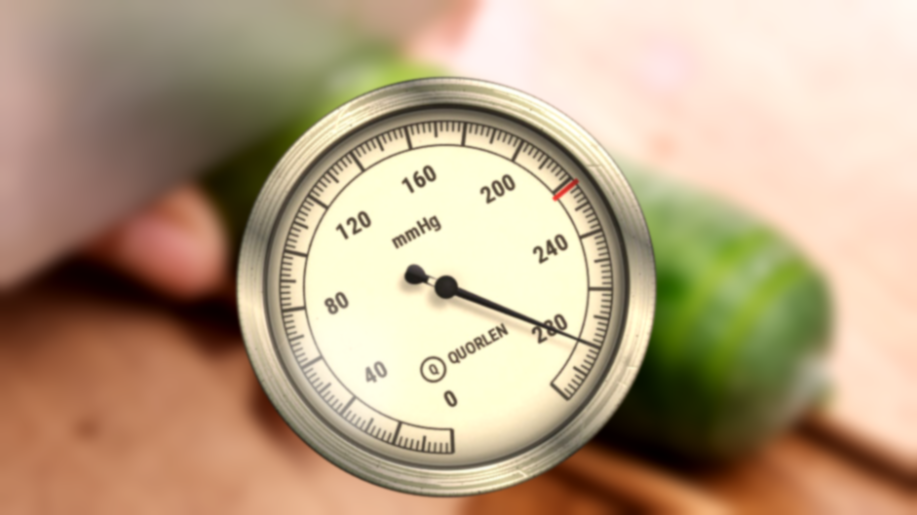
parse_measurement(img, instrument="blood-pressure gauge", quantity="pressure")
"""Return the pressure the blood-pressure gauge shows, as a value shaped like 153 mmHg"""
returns 280 mmHg
